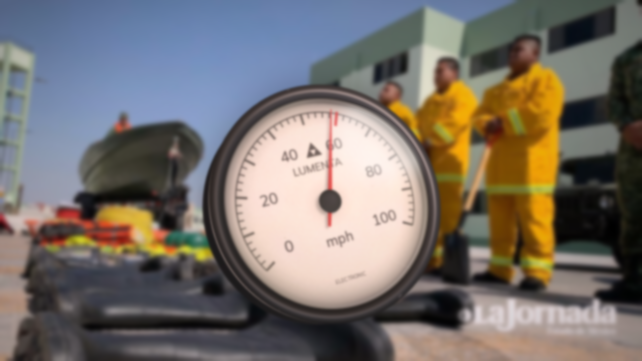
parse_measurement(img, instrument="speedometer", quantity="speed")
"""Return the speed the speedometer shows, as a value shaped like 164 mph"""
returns 58 mph
